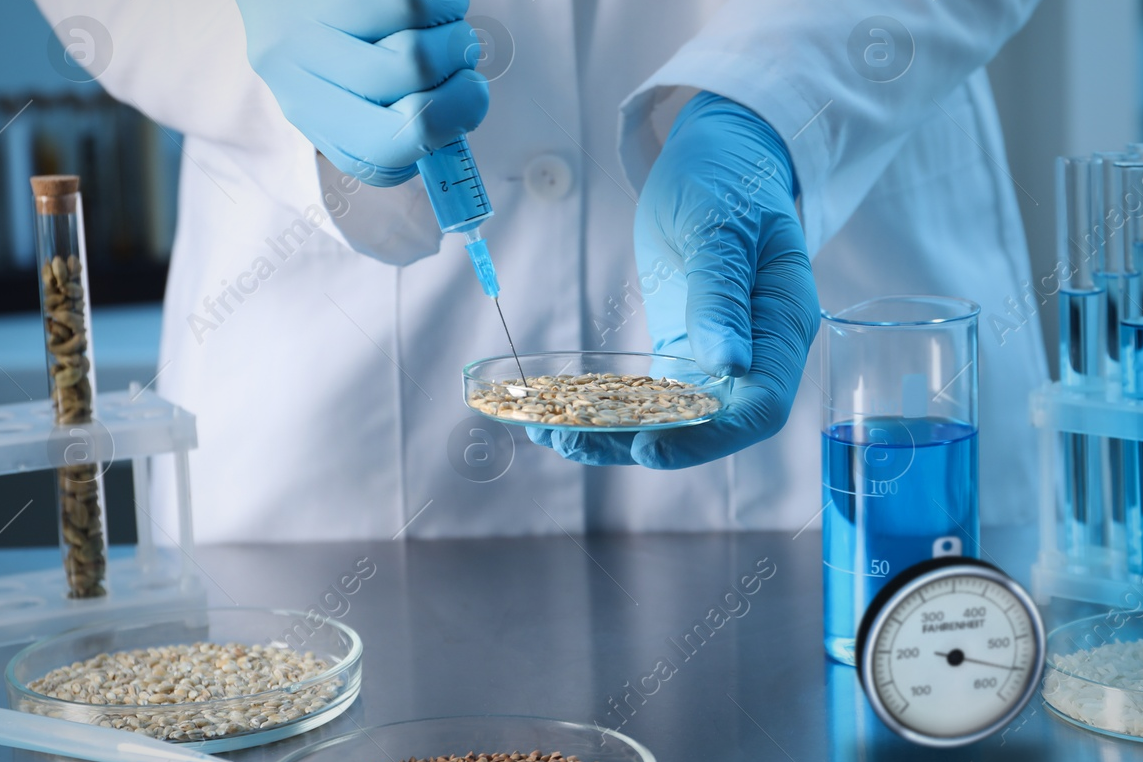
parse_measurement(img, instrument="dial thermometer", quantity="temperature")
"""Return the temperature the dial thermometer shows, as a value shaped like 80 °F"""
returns 550 °F
